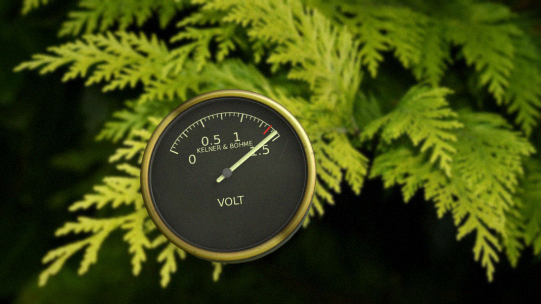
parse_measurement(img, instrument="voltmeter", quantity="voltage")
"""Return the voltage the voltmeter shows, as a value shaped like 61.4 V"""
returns 1.45 V
